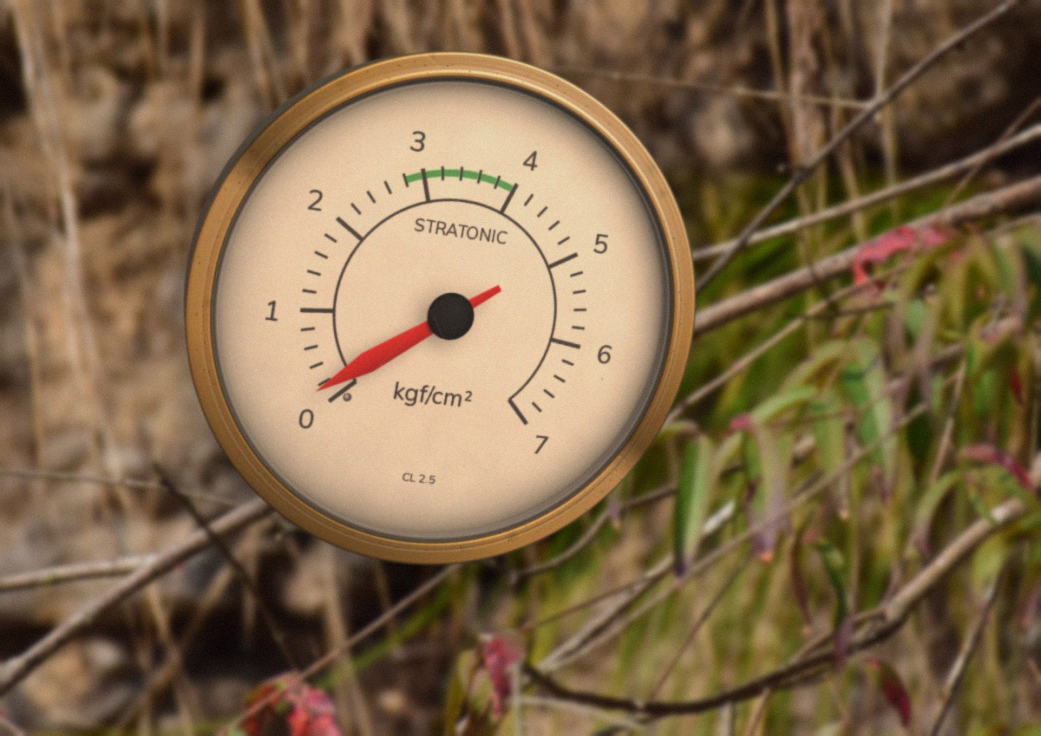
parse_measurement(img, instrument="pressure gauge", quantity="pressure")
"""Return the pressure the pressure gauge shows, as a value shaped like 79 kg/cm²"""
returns 0.2 kg/cm²
